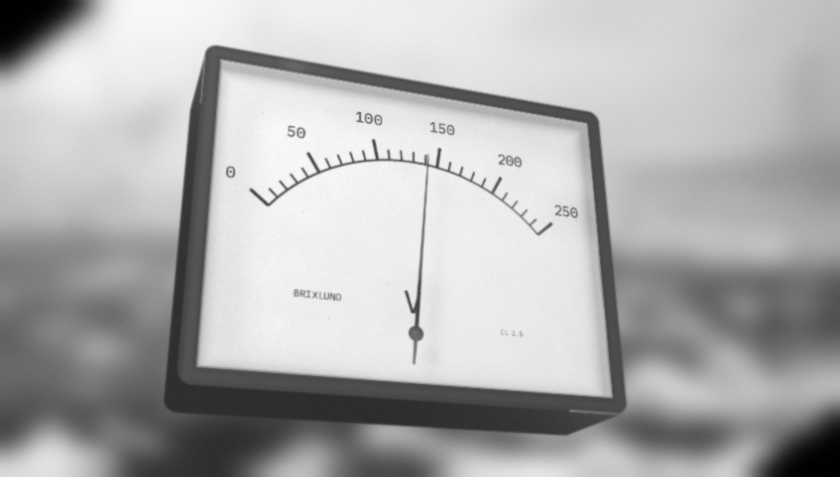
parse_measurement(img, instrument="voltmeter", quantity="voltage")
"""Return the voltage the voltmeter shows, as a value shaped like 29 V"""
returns 140 V
